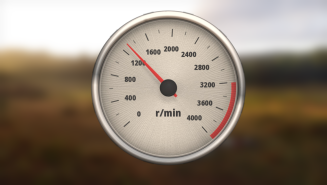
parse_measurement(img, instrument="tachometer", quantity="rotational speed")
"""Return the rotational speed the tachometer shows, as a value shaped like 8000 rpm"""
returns 1300 rpm
